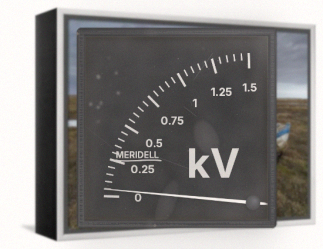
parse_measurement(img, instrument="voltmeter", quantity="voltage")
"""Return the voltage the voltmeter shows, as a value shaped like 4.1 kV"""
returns 0.05 kV
